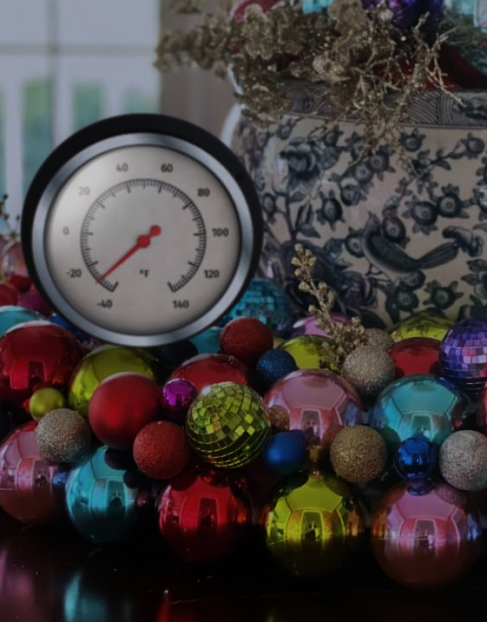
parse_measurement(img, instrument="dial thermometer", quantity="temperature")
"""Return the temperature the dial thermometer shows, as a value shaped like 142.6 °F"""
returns -30 °F
